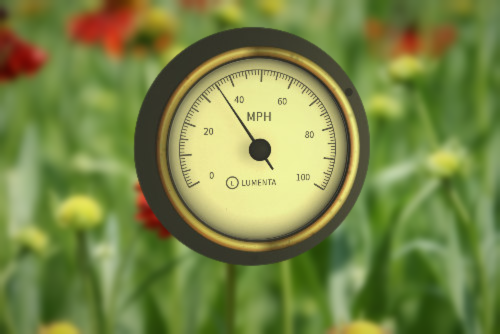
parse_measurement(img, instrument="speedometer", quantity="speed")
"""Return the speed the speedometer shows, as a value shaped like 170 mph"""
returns 35 mph
